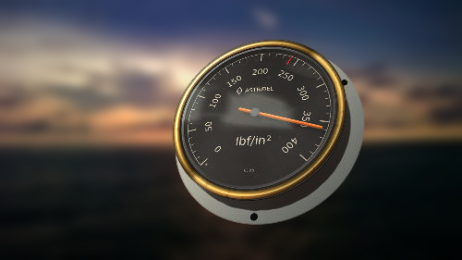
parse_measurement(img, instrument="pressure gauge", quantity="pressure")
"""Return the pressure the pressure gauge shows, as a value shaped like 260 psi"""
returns 360 psi
